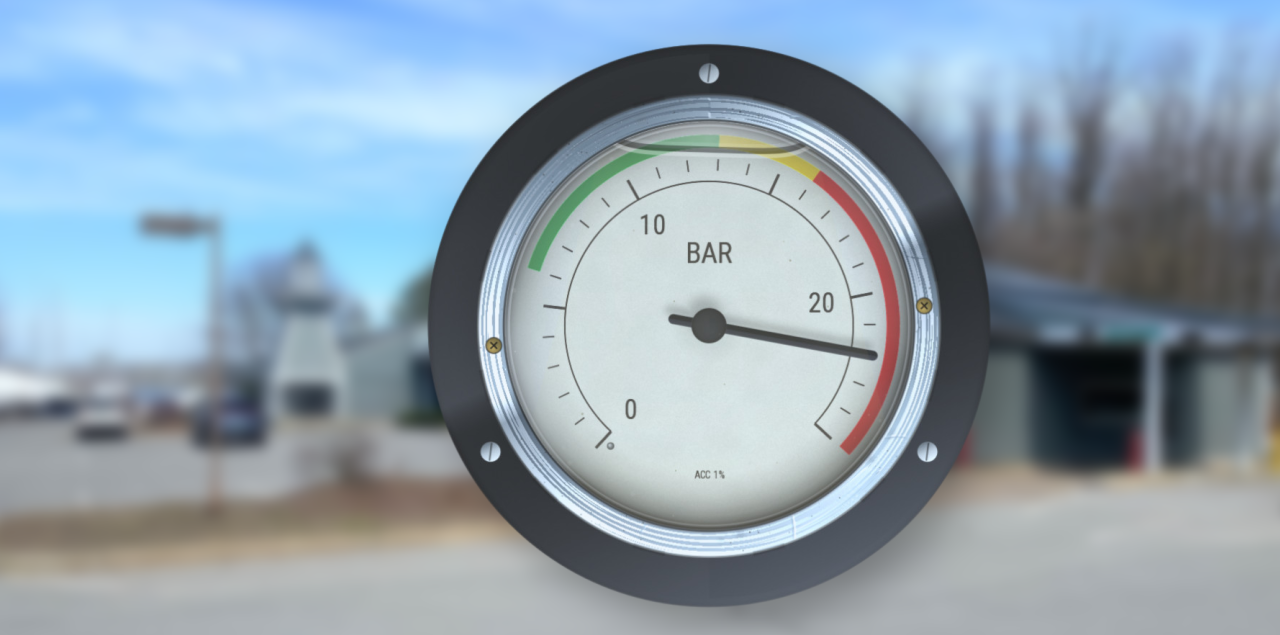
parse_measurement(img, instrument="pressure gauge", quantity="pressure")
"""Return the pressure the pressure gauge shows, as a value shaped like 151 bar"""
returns 22 bar
